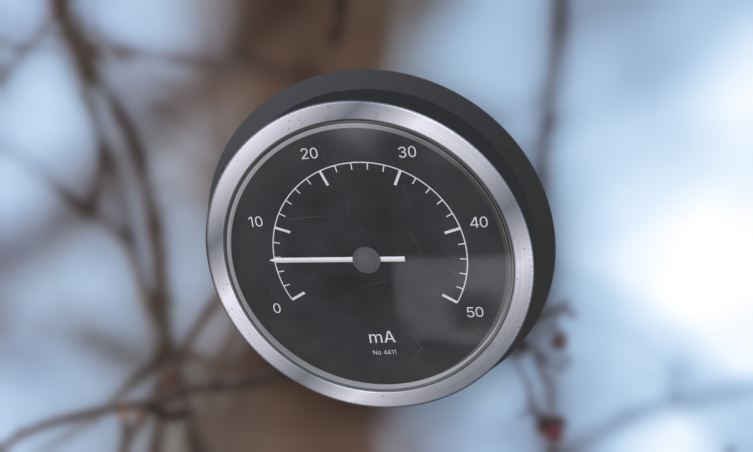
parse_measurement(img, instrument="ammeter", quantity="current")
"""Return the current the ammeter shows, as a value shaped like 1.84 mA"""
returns 6 mA
